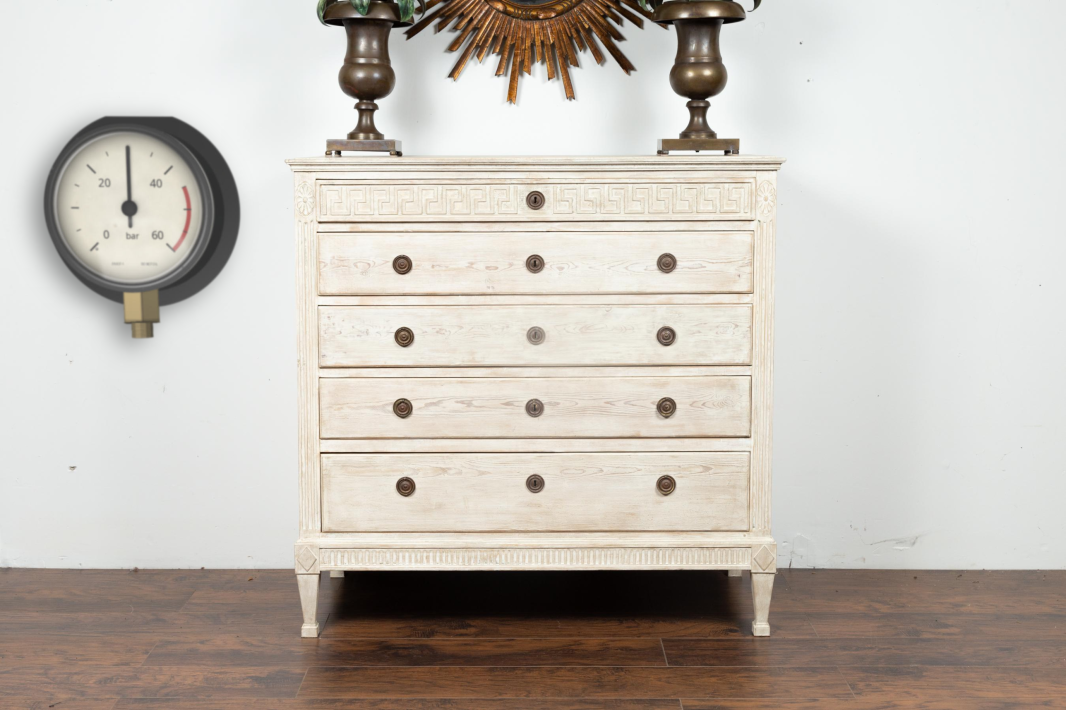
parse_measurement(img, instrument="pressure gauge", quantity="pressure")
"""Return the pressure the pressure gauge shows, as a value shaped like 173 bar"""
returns 30 bar
